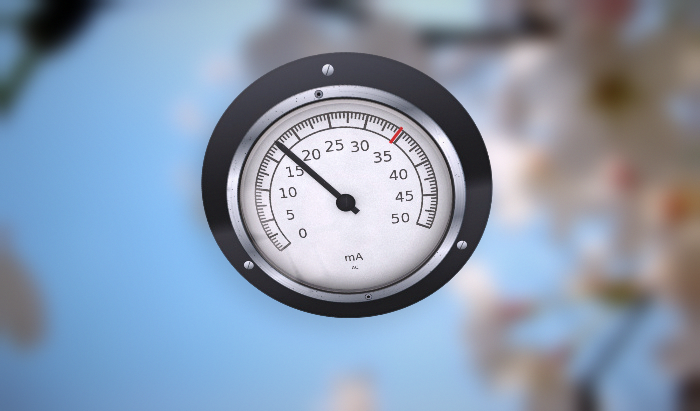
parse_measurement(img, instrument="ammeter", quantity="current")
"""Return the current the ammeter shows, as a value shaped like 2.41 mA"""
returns 17.5 mA
